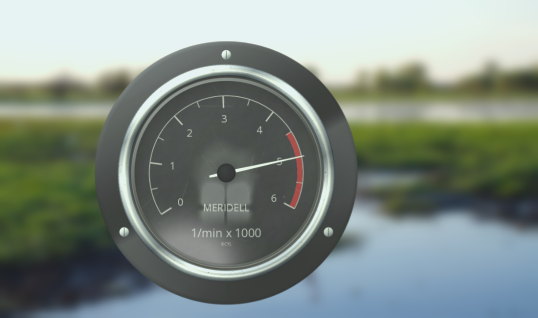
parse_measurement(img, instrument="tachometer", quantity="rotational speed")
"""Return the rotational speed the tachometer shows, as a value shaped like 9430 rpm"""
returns 5000 rpm
